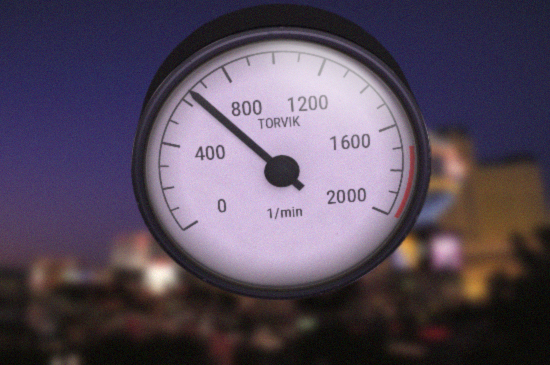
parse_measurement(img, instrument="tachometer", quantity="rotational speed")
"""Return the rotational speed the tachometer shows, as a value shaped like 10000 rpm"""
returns 650 rpm
